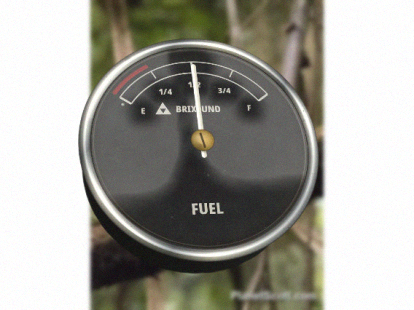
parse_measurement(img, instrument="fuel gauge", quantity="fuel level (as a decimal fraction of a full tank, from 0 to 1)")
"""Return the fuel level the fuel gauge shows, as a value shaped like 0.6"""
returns 0.5
